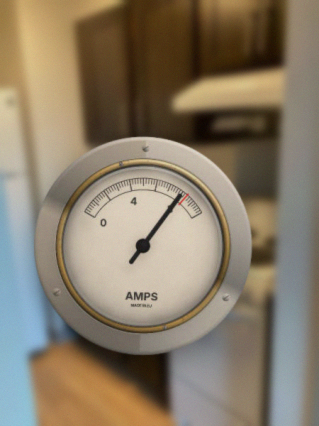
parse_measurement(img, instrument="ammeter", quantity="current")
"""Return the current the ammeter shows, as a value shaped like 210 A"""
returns 8 A
